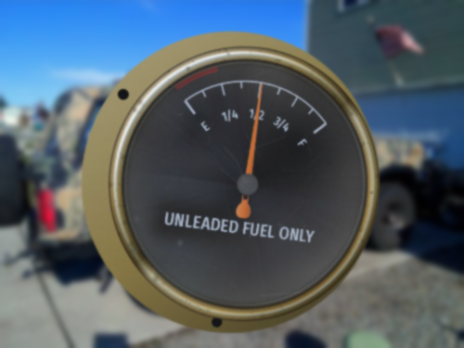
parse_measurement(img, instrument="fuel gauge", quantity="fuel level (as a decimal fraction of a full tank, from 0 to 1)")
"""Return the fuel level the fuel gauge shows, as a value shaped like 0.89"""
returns 0.5
